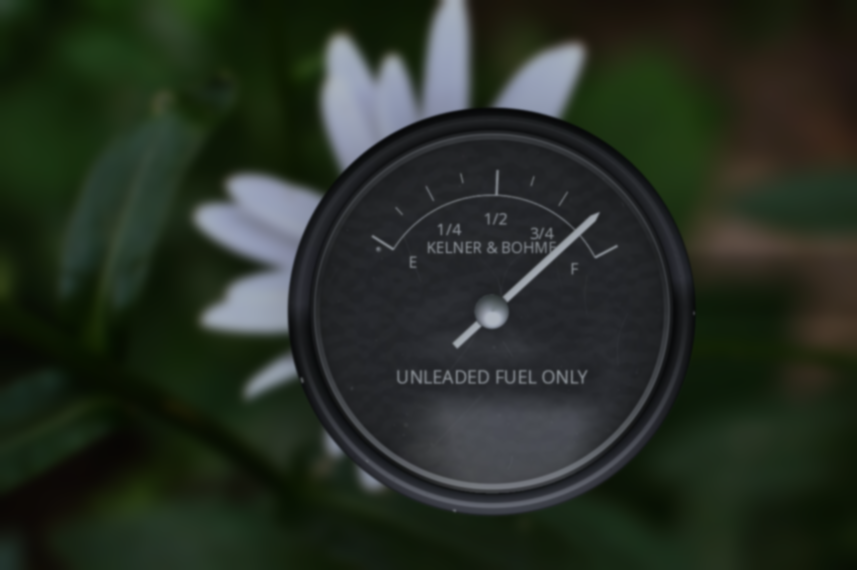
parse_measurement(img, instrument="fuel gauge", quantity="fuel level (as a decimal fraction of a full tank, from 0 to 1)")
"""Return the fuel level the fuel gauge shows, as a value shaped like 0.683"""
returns 0.875
